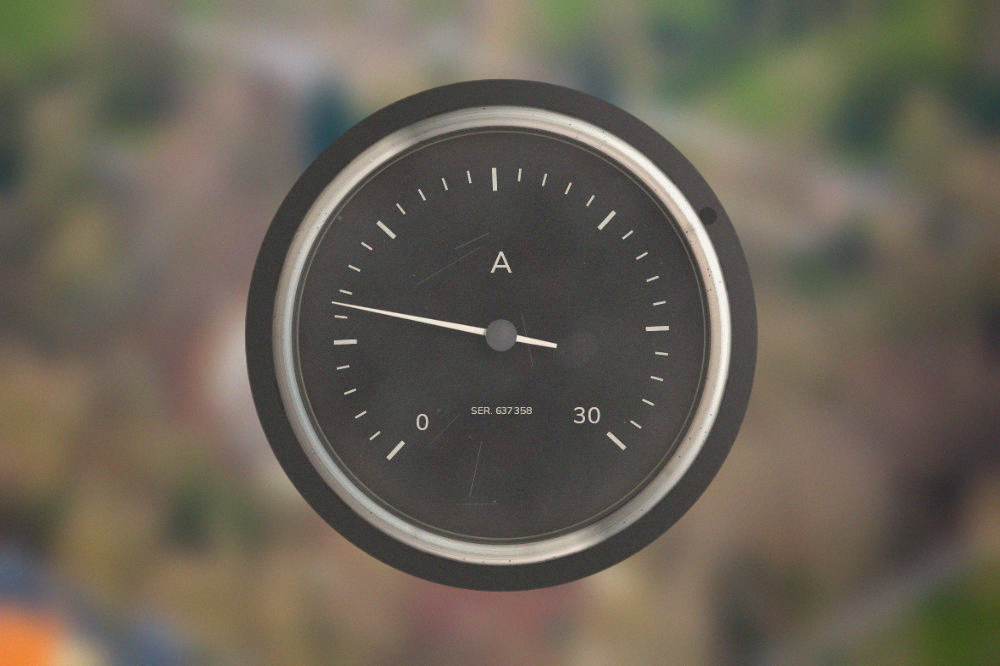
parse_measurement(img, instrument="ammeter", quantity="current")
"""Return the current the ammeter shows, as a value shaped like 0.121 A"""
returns 6.5 A
